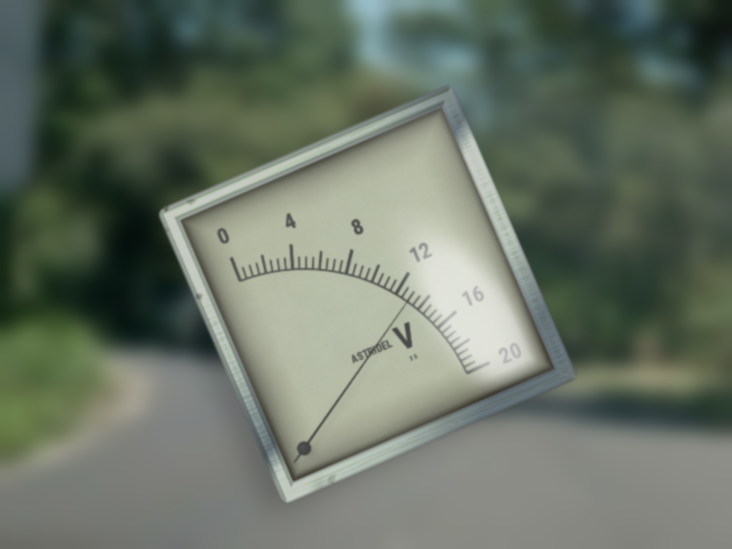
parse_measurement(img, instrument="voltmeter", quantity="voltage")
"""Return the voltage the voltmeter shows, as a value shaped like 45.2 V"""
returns 13 V
